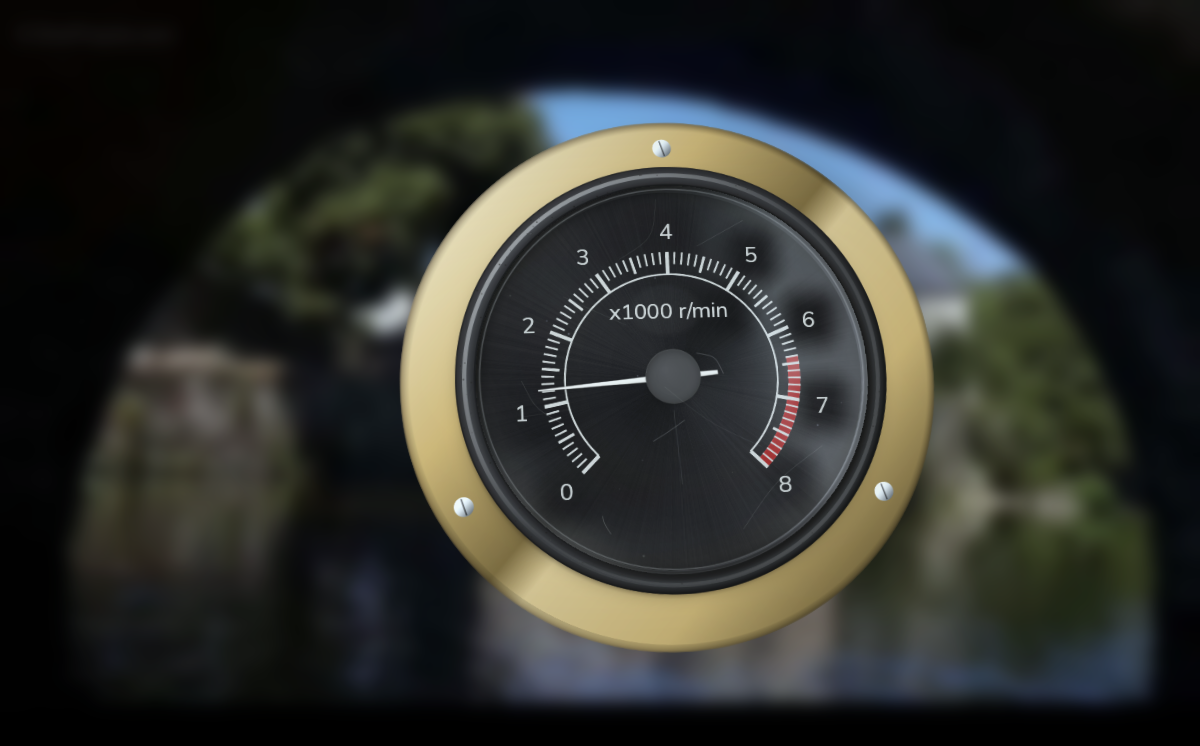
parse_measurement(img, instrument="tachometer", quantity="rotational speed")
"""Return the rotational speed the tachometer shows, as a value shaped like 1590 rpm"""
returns 1200 rpm
